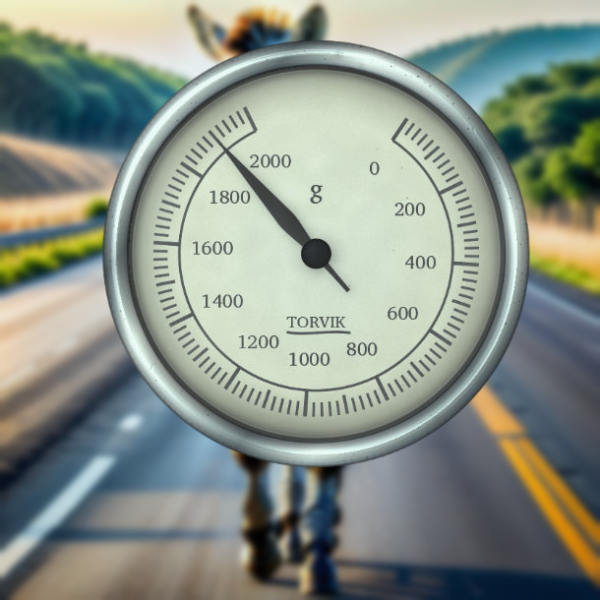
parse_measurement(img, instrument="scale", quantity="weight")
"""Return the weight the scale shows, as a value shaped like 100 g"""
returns 1900 g
